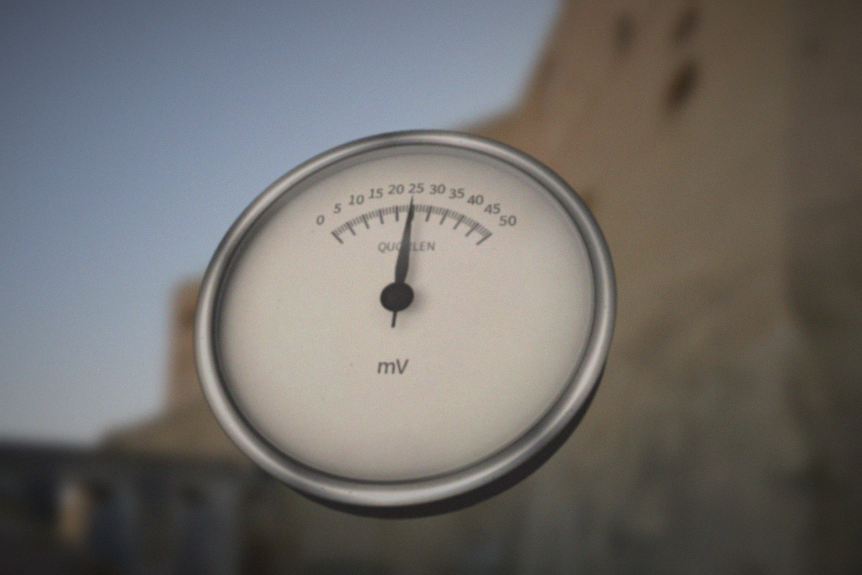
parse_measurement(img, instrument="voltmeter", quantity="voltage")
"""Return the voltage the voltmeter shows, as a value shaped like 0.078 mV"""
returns 25 mV
